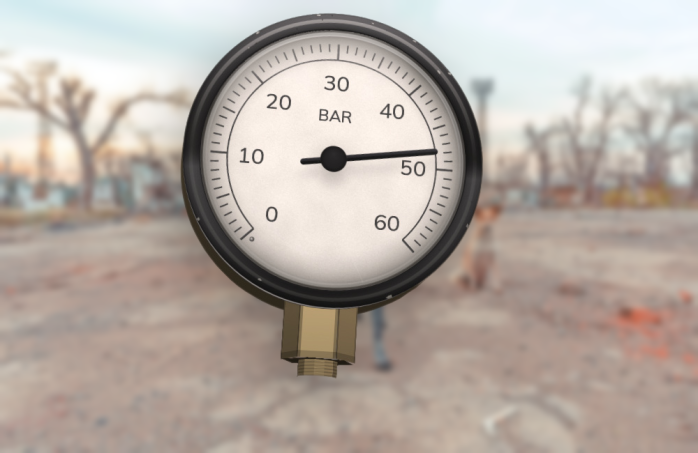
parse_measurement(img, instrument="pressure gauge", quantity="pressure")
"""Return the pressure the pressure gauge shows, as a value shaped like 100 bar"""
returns 48 bar
